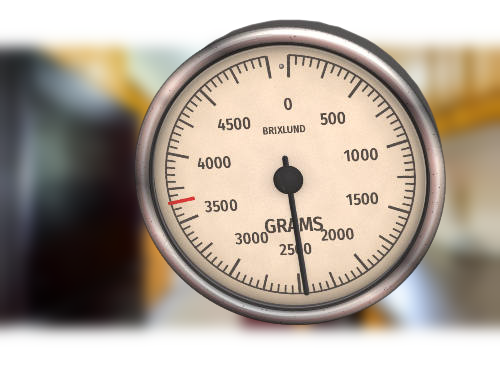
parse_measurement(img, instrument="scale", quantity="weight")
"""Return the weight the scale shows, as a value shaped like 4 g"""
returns 2450 g
